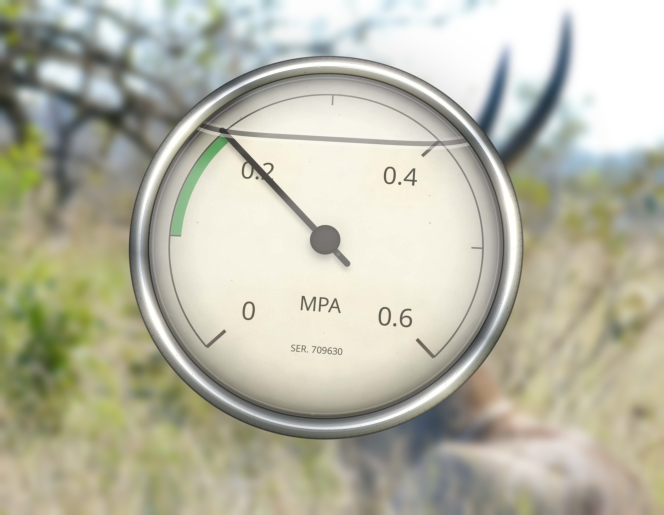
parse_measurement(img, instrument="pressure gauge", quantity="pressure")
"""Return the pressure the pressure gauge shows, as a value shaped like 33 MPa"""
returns 0.2 MPa
